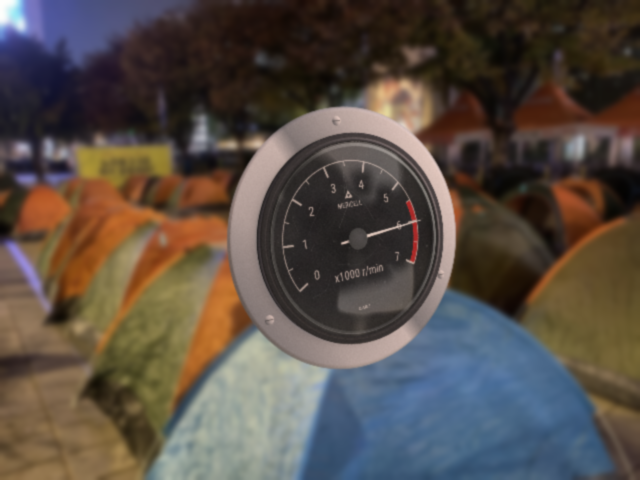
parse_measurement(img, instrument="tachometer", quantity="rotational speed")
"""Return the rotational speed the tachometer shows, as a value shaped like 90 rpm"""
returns 6000 rpm
